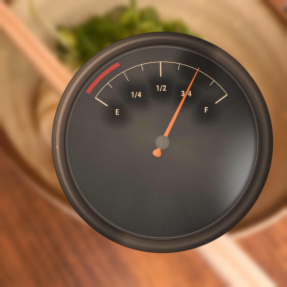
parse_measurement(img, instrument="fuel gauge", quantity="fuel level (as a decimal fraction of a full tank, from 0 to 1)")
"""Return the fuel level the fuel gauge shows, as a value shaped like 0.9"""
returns 0.75
